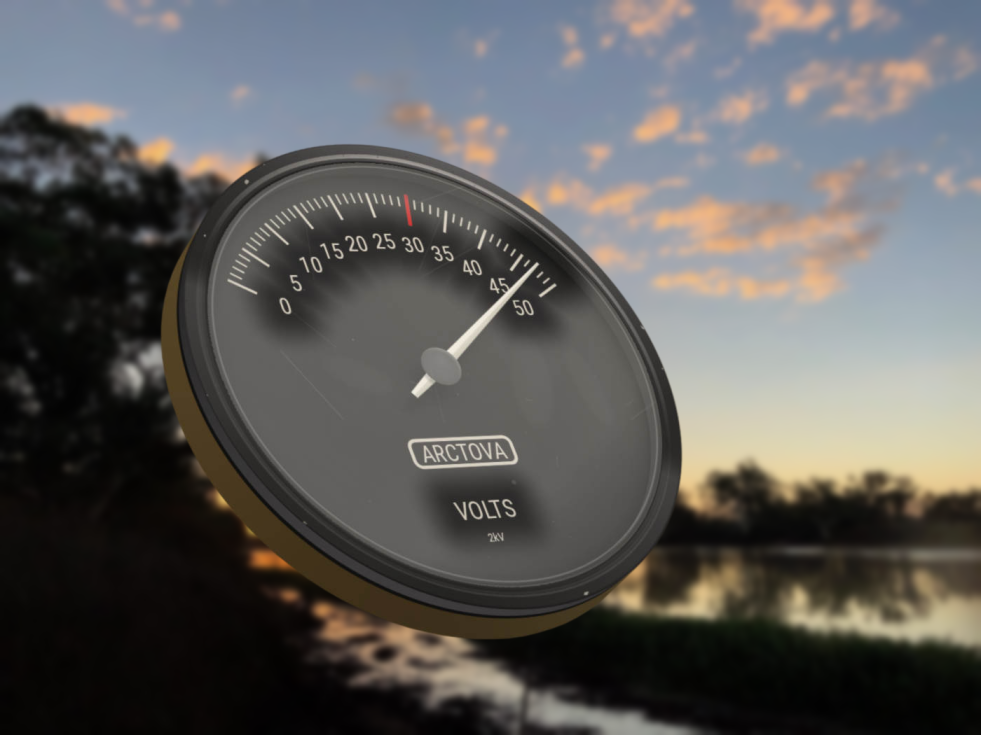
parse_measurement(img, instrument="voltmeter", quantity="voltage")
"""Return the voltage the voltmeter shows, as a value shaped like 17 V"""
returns 47 V
